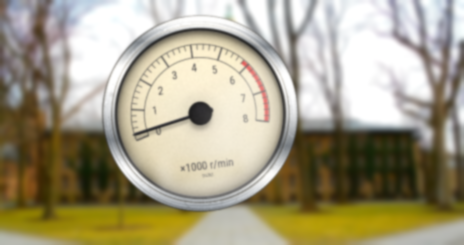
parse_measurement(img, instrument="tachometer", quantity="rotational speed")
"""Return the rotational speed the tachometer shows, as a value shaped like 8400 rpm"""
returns 200 rpm
